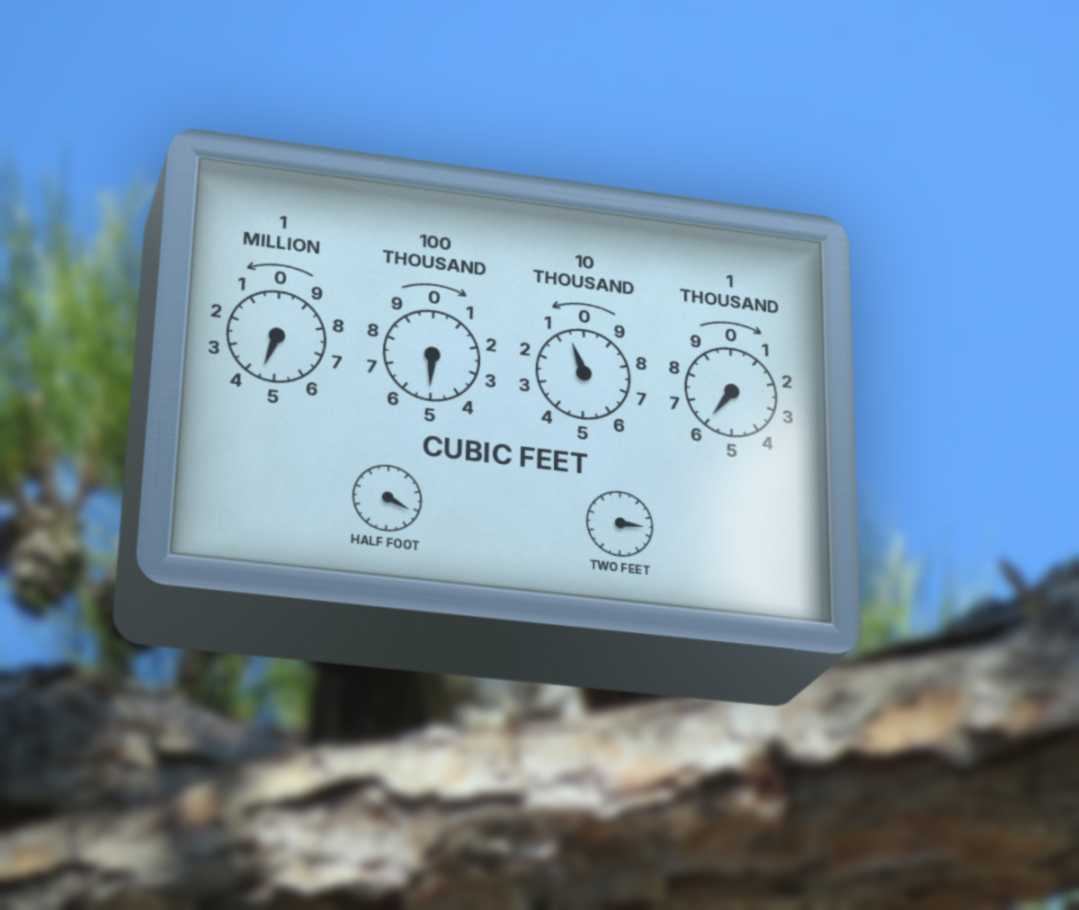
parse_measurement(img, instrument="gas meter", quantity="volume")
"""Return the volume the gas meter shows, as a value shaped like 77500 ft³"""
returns 450600 ft³
